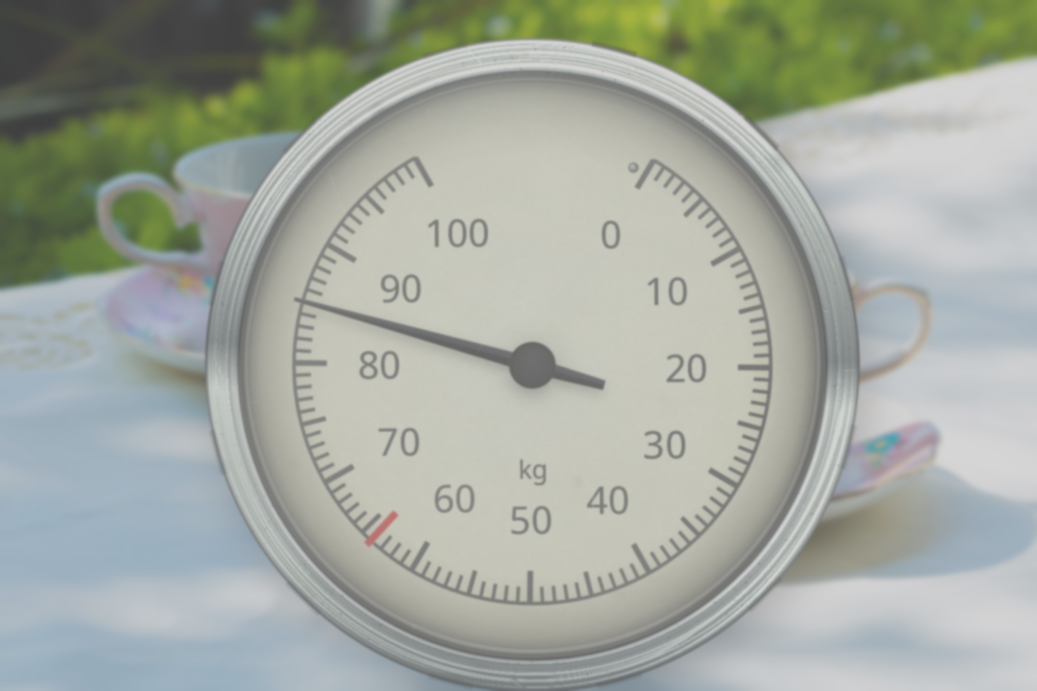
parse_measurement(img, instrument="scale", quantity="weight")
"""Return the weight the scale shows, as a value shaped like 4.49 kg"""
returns 85 kg
